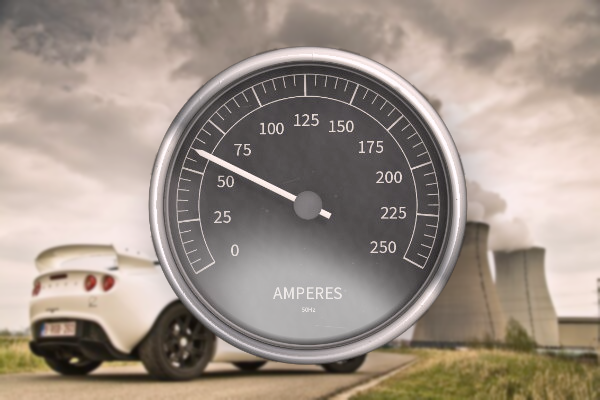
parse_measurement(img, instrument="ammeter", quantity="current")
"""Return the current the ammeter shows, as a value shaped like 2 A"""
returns 60 A
